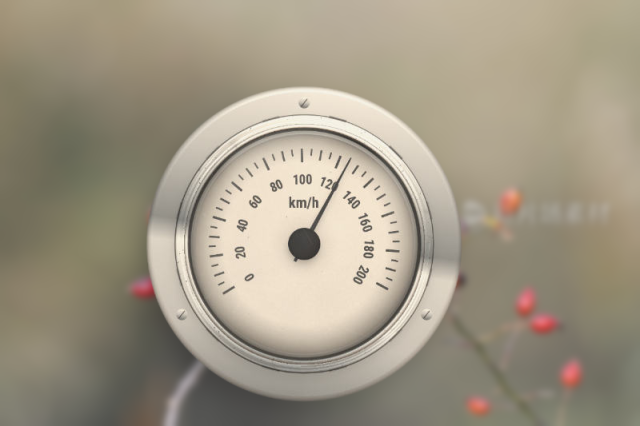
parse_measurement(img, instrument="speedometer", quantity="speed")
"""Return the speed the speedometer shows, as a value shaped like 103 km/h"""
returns 125 km/h
